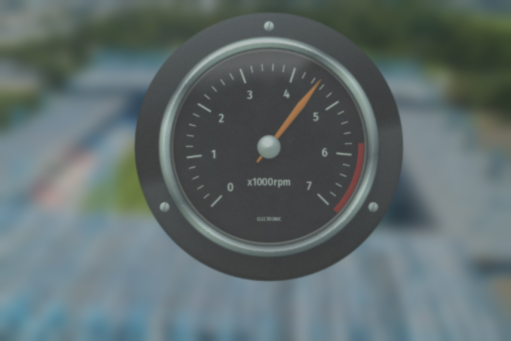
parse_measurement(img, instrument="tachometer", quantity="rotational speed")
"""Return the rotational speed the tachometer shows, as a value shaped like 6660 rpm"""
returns 4500 rpm
